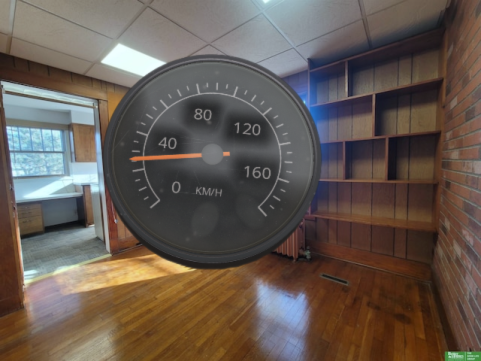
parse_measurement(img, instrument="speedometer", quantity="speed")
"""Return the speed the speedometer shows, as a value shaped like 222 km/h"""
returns 25 km/h
